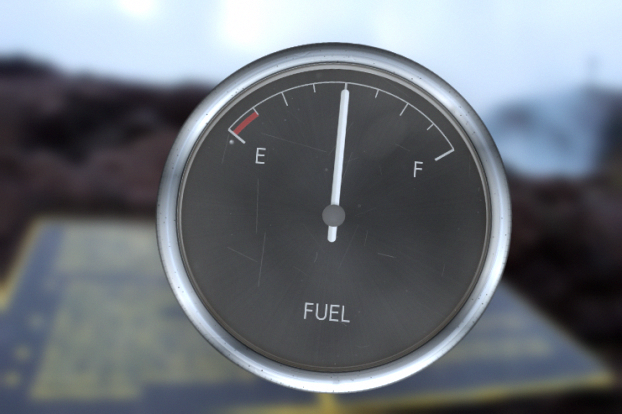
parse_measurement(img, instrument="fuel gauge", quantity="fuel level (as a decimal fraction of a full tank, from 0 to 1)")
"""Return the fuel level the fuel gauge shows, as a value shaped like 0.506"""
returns 0.5
